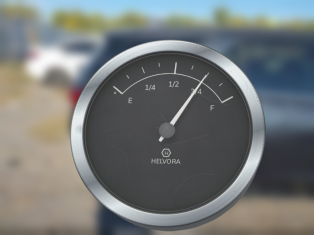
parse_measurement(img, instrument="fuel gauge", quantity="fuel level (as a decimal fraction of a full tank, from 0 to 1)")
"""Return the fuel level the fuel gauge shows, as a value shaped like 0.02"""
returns 0.75
